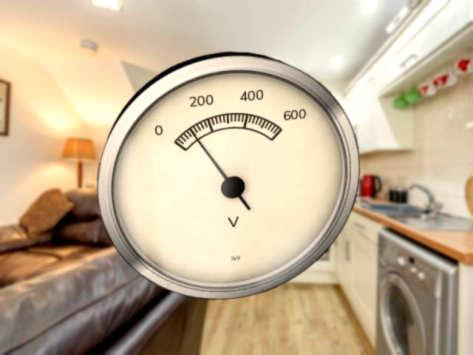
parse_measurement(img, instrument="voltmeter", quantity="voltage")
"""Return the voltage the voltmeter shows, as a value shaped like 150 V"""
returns 100 V
